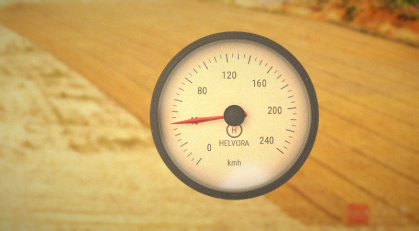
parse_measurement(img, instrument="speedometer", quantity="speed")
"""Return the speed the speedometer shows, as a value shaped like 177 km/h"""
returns 40 km/h
